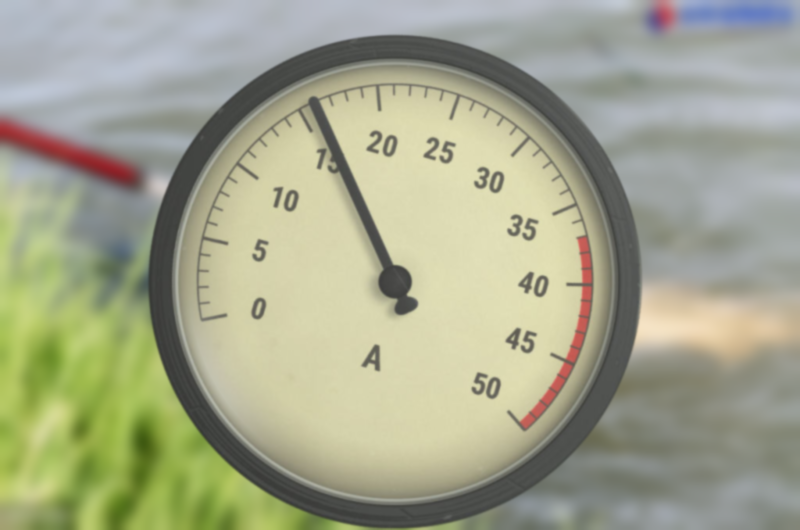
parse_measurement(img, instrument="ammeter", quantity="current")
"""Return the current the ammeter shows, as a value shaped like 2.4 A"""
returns 16 A
